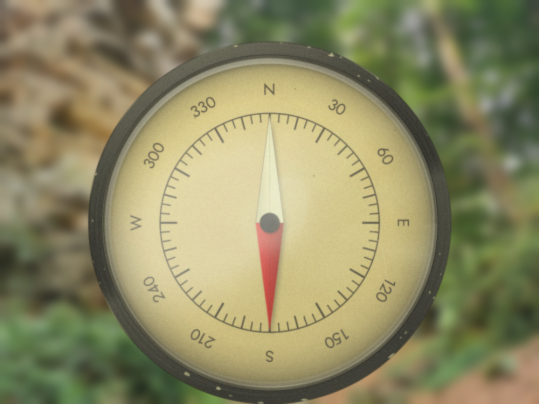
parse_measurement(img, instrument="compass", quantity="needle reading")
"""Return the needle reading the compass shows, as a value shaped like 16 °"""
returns 180 °
